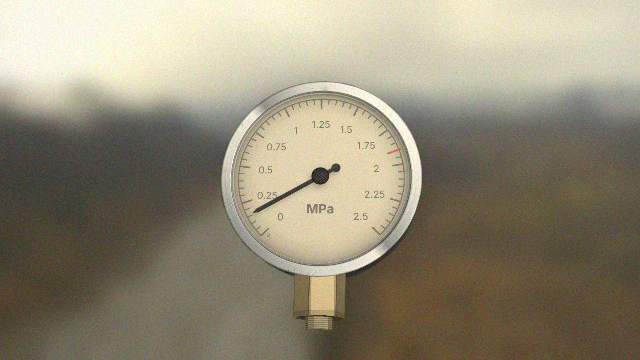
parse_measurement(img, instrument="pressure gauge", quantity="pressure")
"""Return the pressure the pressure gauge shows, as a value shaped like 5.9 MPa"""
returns 0.15 MPa
